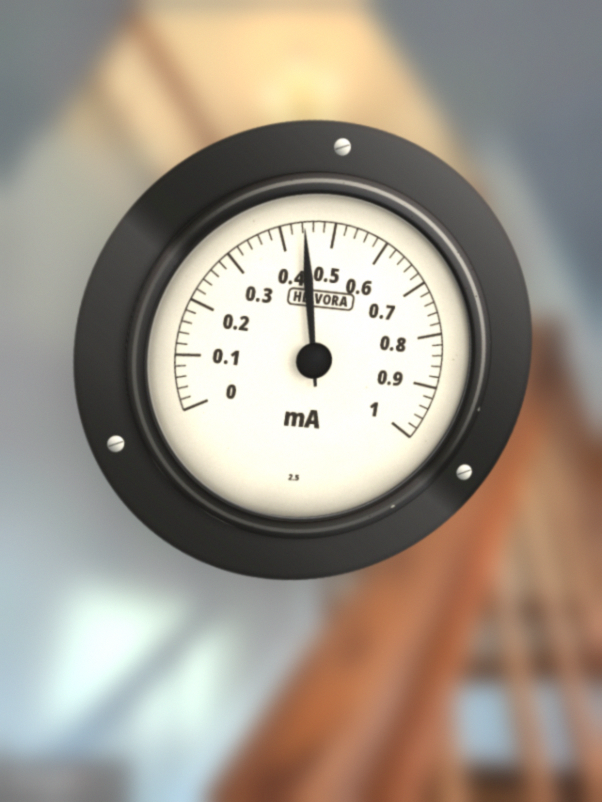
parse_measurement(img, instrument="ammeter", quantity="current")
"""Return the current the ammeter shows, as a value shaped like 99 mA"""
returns 0.44 mA
